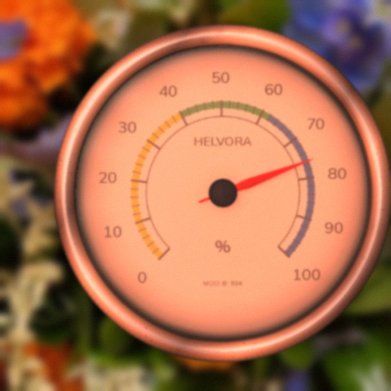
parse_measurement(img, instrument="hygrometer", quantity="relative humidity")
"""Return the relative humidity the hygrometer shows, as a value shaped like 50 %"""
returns 76 %
